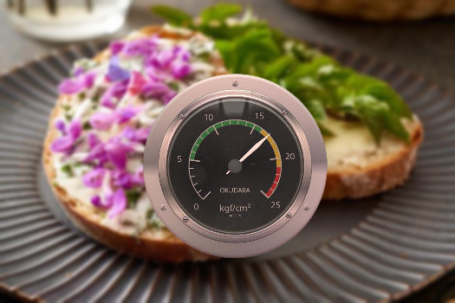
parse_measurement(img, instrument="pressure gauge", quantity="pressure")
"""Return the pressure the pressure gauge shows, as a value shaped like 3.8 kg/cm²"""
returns 17 kg/cm²
